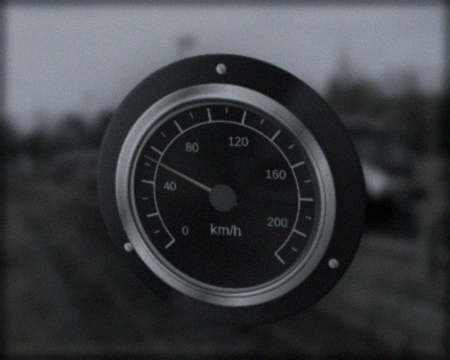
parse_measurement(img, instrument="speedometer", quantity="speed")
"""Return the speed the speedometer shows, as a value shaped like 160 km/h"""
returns 55 km/h
